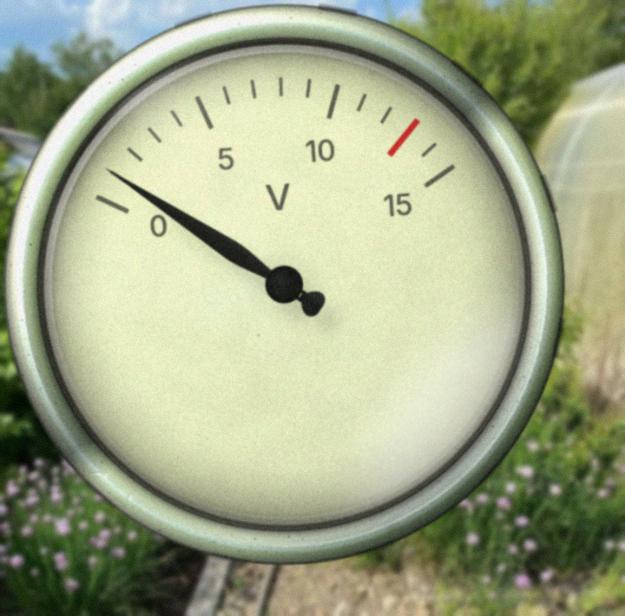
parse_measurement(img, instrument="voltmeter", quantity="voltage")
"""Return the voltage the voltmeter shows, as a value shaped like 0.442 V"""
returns 1 V
